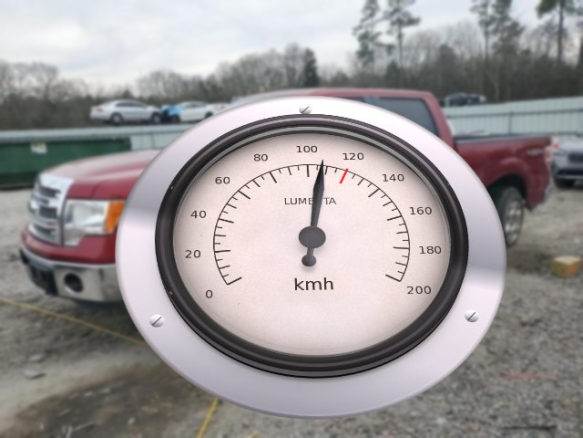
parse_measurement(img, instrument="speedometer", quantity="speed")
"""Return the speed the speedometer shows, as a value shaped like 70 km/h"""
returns 107.5 km/h
